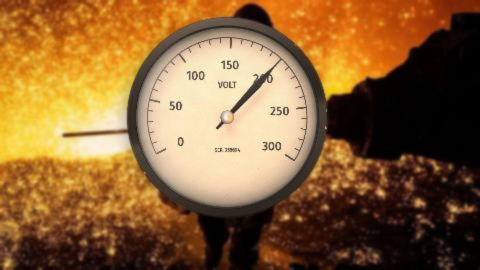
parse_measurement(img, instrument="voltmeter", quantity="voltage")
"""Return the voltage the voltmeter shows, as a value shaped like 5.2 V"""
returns 200 V
